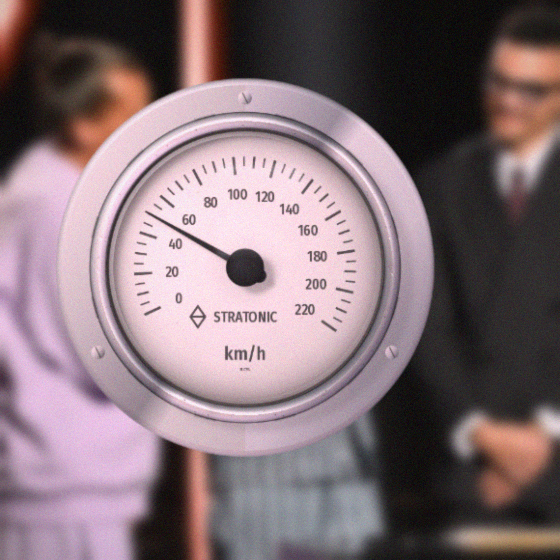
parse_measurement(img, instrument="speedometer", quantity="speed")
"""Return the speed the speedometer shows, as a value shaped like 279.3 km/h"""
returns 50 km/h
